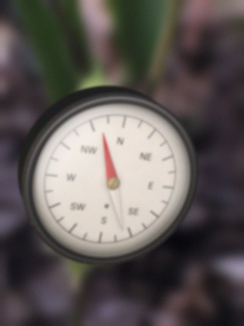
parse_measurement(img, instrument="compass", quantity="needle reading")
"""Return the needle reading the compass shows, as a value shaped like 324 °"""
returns 337.5 °
